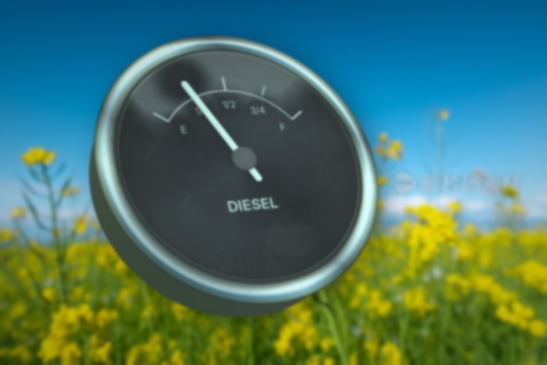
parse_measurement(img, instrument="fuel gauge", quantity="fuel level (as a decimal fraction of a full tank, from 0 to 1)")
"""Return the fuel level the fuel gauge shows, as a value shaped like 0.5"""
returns 0.25
